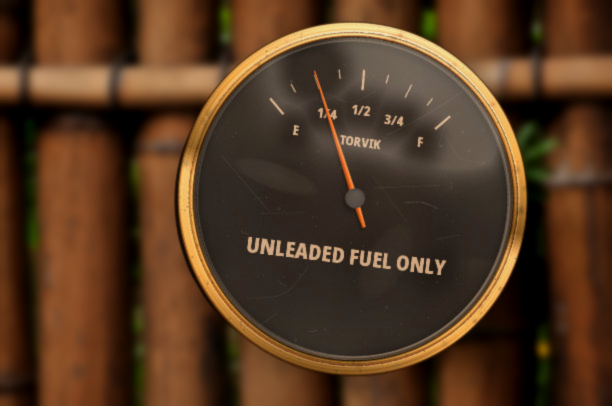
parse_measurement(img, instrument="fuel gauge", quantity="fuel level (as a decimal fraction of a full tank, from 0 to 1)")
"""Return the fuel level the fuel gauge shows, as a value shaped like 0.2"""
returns 0.25
